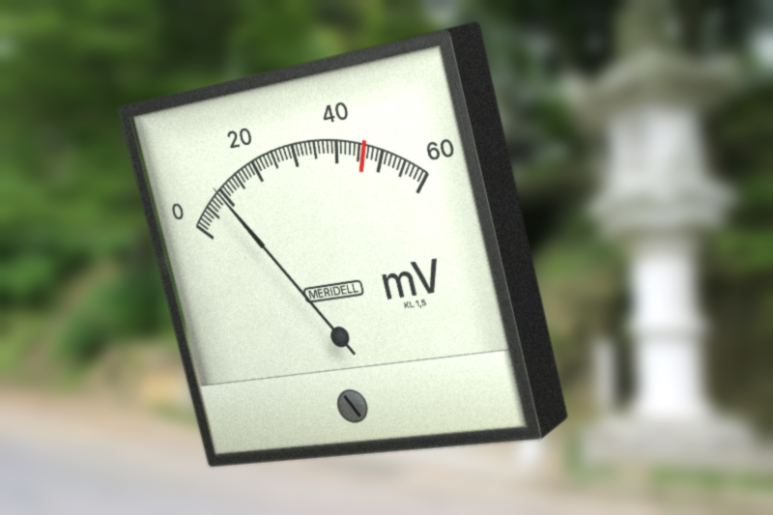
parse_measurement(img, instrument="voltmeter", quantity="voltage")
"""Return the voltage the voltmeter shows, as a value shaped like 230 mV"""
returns 10 mV
